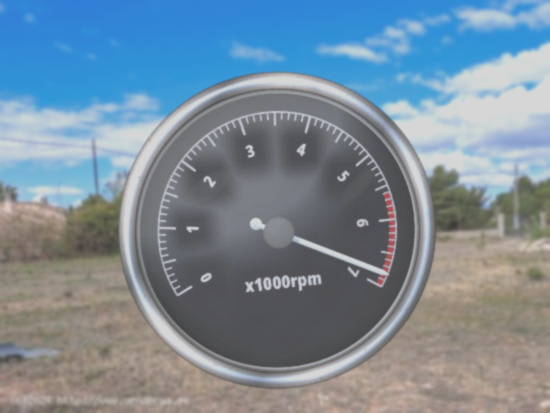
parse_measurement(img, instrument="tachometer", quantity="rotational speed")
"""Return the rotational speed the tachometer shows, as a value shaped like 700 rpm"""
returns 6800 rpm
